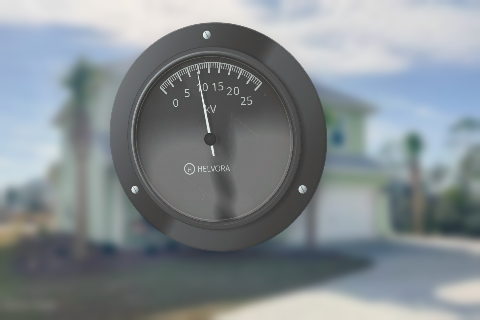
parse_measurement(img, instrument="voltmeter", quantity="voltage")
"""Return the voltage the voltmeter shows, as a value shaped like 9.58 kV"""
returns 10 kV
